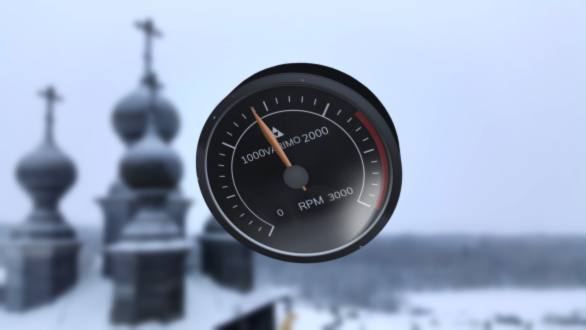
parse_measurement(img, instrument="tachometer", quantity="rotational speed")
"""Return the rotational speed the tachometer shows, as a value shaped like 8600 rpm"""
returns 1400 rpm
